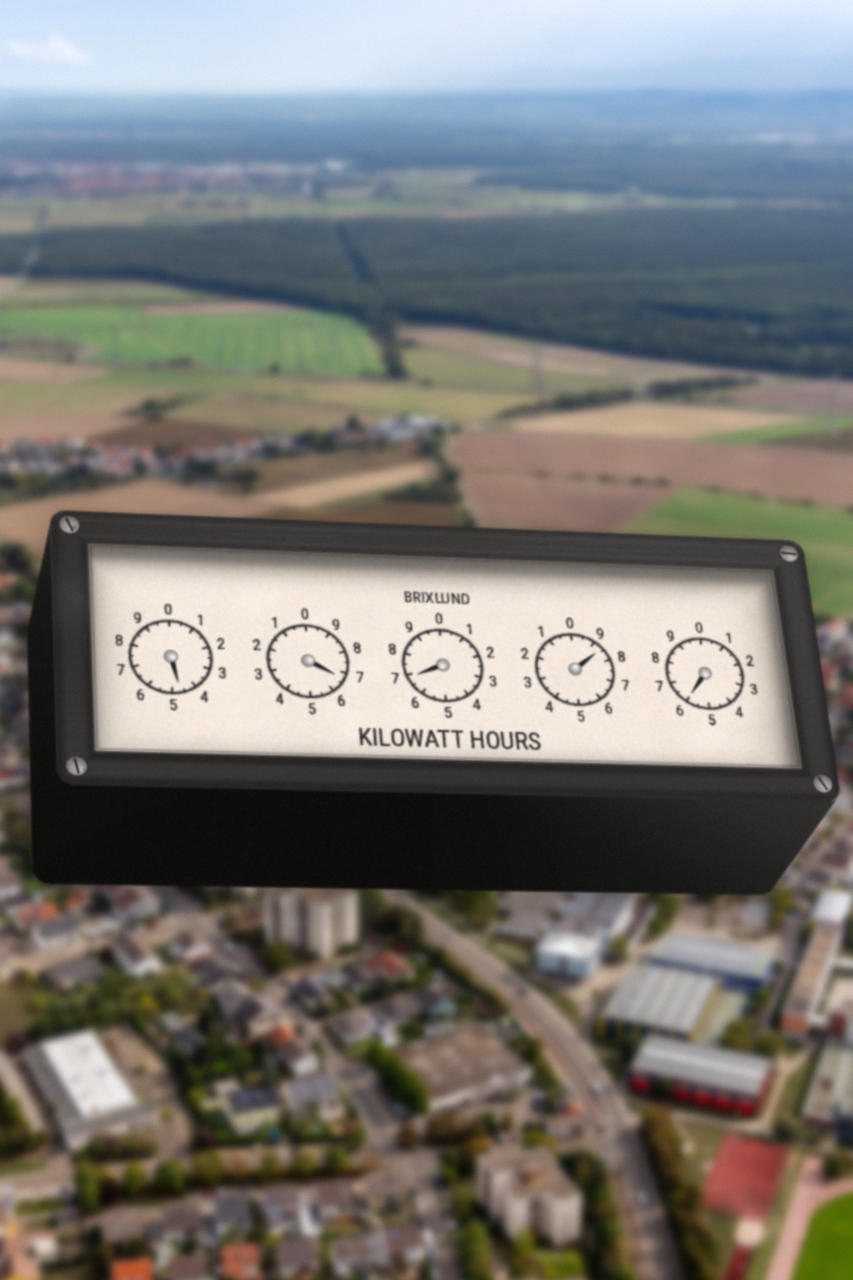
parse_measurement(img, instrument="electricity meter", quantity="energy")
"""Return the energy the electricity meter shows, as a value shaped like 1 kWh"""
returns 46686 kWh
